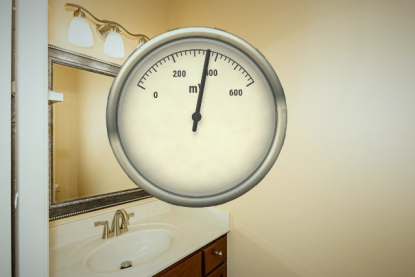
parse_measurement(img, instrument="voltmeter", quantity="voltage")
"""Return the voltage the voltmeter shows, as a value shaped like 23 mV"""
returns 360 mV
